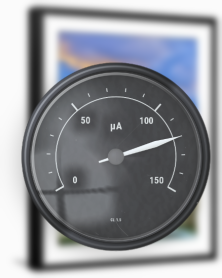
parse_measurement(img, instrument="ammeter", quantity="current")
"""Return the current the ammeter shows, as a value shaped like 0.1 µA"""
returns 120 µA
